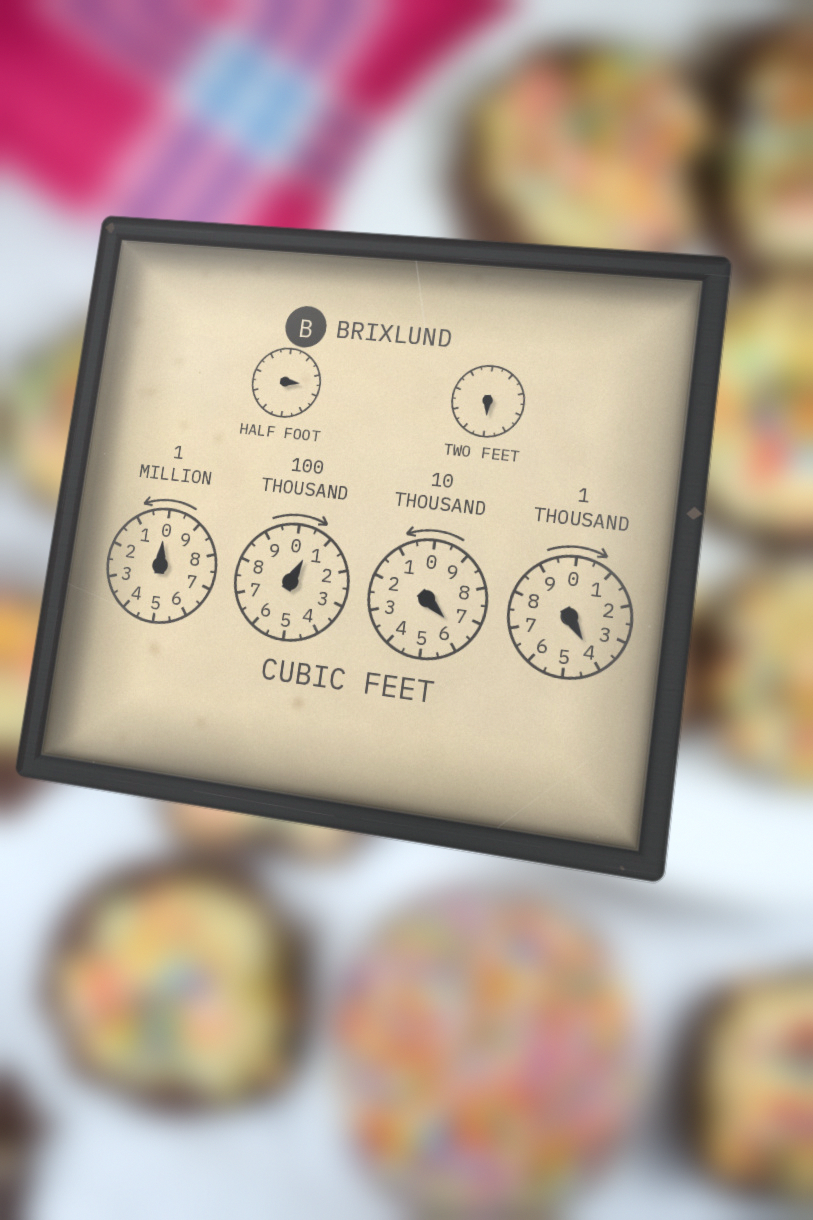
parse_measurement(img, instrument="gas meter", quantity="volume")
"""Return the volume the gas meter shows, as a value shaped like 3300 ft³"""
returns 6400 ft³
